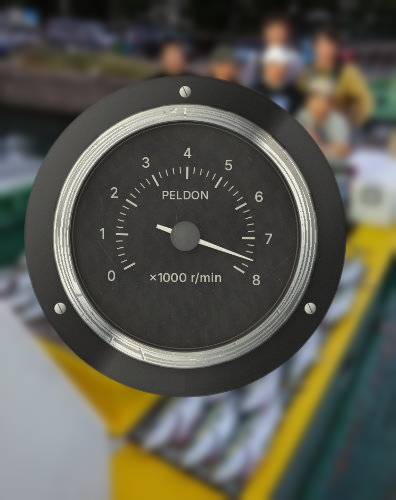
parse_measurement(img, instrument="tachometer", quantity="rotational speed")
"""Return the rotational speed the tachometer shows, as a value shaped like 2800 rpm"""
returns 7600 rpm
